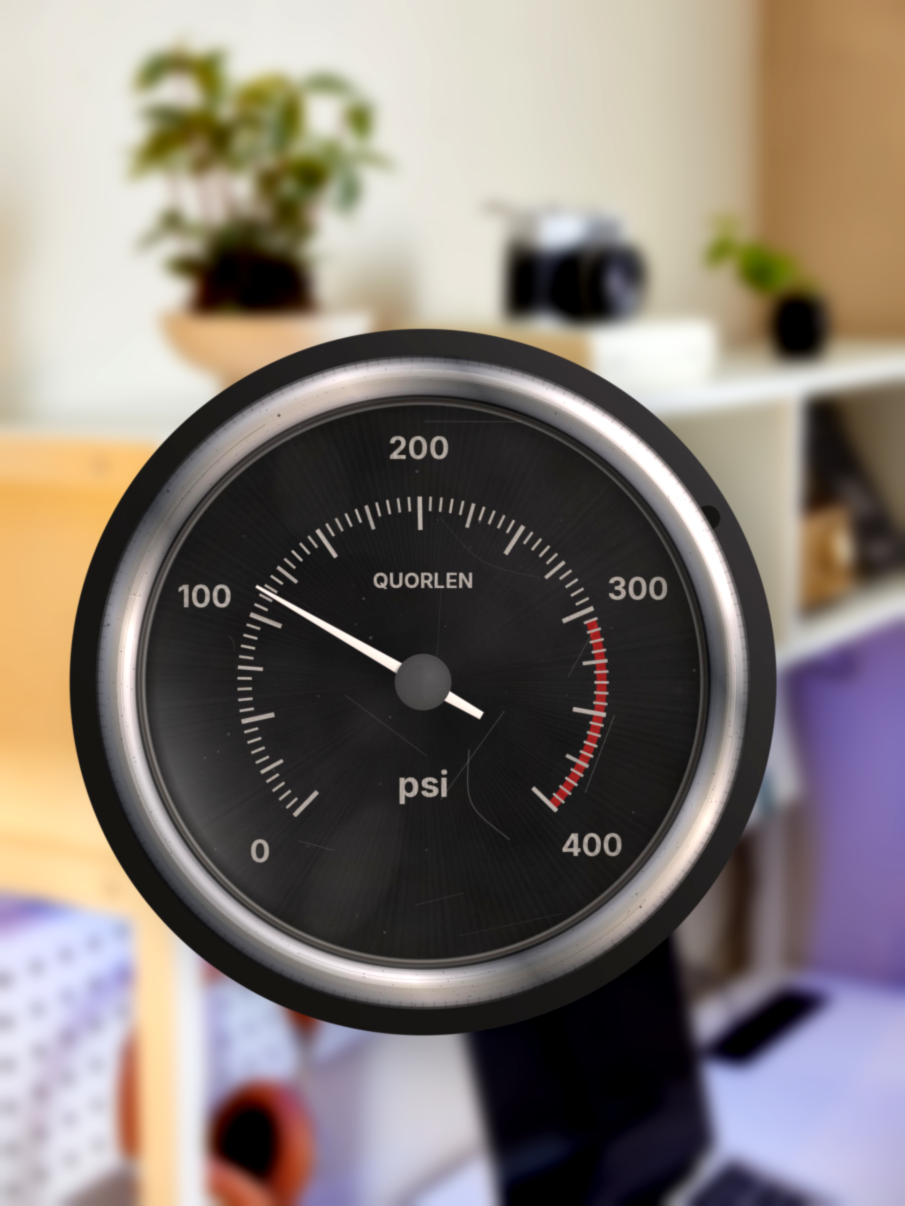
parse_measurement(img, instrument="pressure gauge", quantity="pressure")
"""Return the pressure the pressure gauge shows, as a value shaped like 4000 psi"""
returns 112.5 psi
